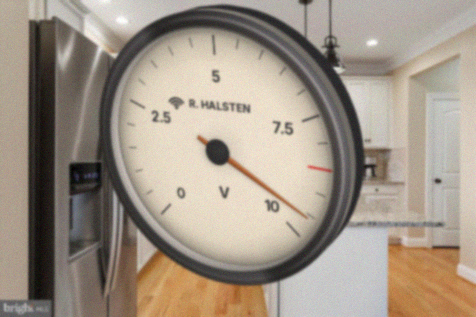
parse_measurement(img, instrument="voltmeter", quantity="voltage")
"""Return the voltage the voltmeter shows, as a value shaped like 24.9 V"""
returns 9.5 V
